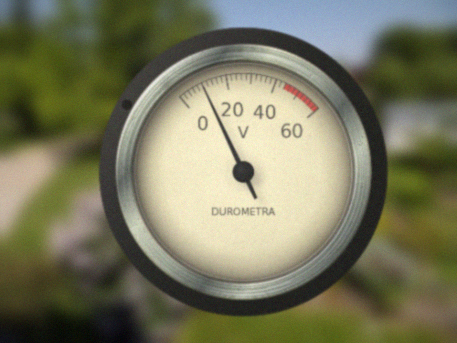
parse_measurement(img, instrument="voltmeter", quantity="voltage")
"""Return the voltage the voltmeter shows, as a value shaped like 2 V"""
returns 10 V
